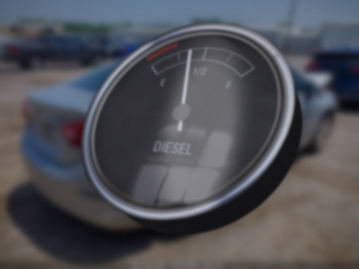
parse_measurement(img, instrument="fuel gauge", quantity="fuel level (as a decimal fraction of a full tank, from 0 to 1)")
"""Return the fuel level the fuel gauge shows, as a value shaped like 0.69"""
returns 0.375
